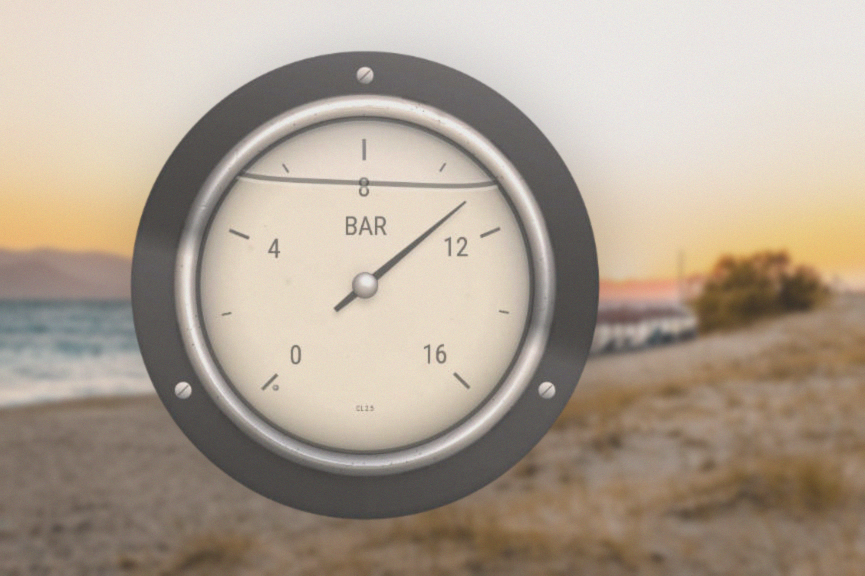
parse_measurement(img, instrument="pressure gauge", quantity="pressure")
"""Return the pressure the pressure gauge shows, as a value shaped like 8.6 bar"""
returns 11 bar
